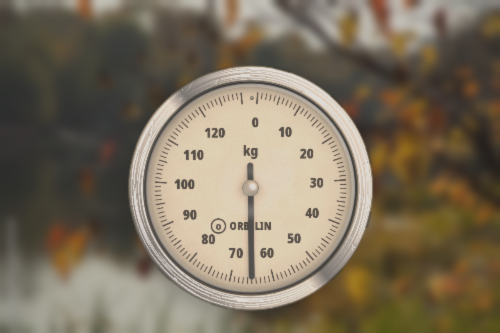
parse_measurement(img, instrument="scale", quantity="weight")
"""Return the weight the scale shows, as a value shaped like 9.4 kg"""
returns 65 kg
